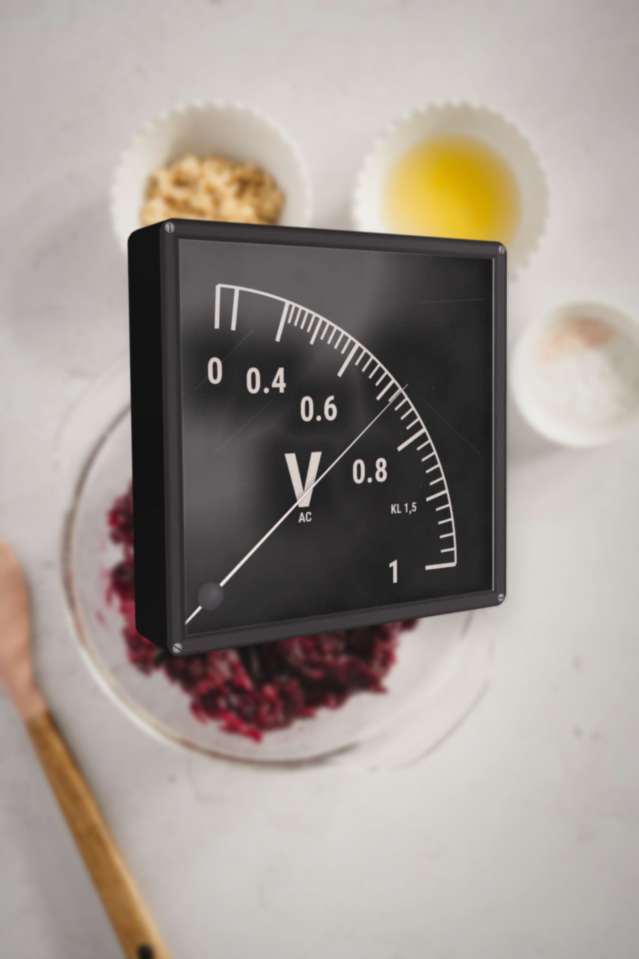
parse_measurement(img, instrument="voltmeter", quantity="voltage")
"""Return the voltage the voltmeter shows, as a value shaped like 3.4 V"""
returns 0.72 V
